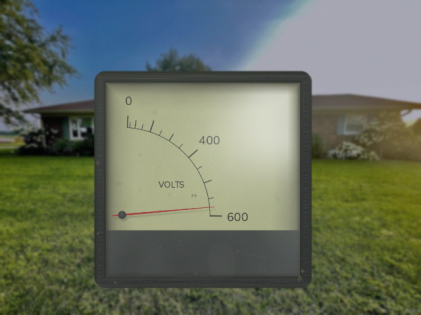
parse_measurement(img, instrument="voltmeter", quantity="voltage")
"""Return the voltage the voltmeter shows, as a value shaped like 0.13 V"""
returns 575 V
